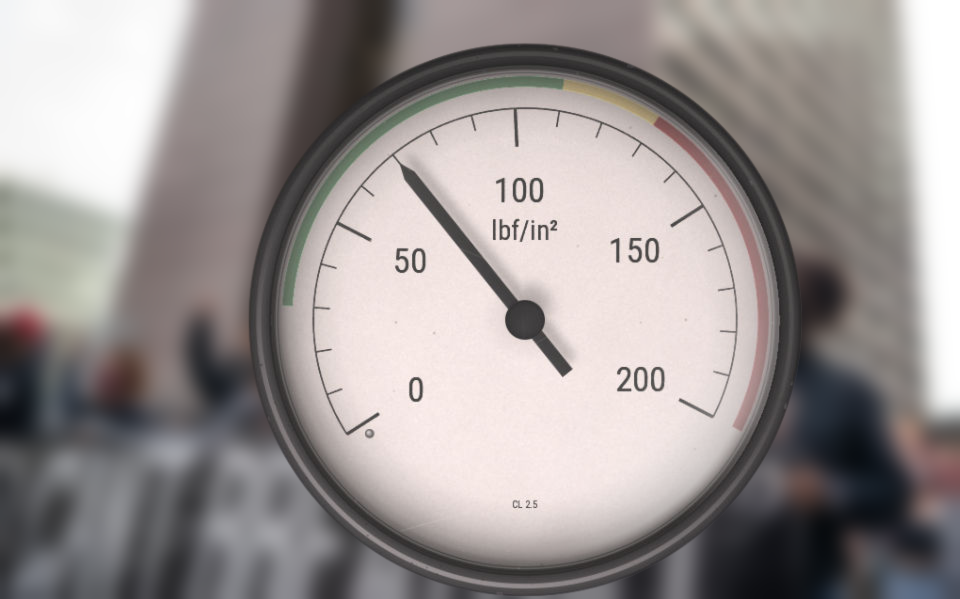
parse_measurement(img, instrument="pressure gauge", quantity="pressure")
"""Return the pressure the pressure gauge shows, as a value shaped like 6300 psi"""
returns 70 psi
